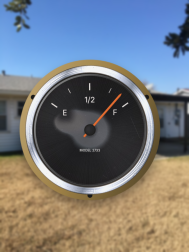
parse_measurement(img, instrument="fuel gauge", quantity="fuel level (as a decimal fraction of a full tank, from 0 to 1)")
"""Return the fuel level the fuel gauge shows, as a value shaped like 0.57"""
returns 0.875
